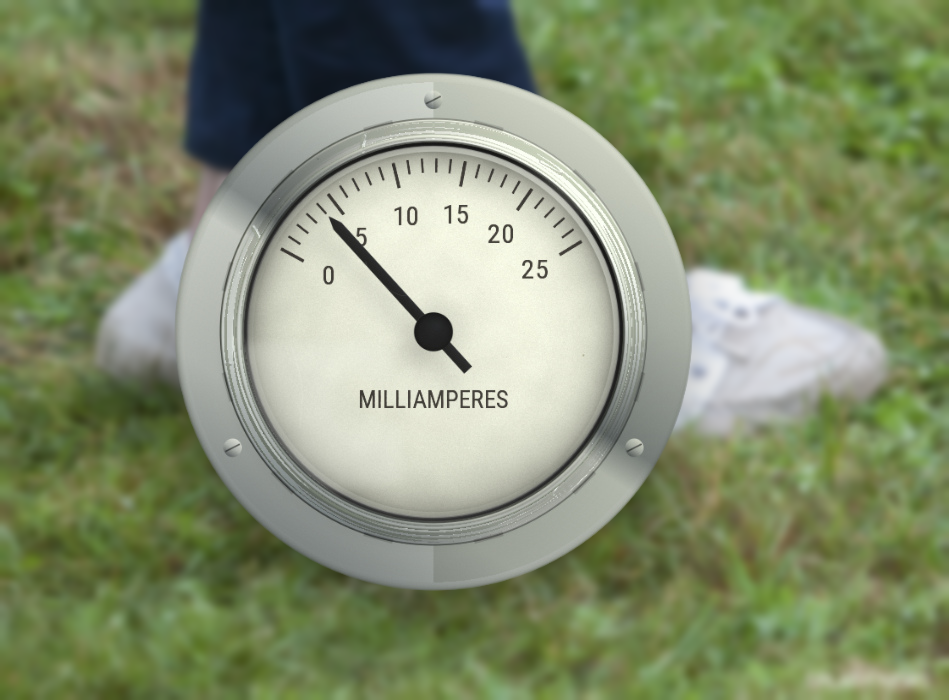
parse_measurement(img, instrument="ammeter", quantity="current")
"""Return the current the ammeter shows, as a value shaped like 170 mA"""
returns 4 mA
